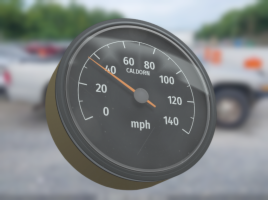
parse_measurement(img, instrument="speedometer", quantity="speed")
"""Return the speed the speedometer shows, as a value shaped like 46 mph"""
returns 35 mph
